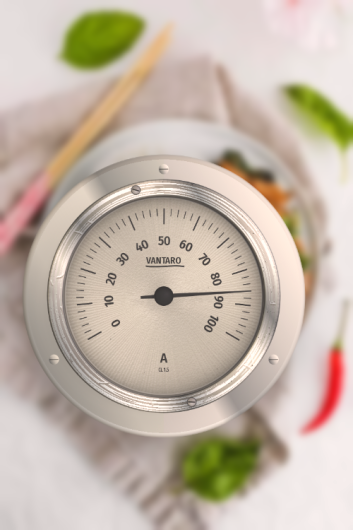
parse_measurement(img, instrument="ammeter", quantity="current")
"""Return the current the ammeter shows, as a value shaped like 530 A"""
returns 86 A
